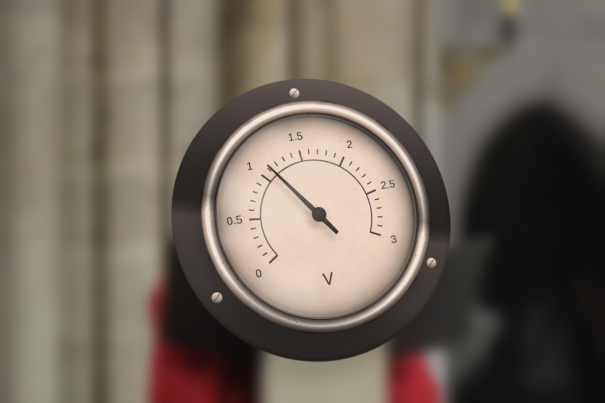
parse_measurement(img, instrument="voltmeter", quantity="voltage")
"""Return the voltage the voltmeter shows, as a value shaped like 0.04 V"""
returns 1.1 V
